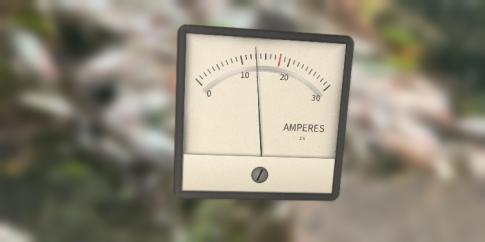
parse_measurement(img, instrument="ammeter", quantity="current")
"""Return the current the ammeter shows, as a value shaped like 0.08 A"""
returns 13 A
